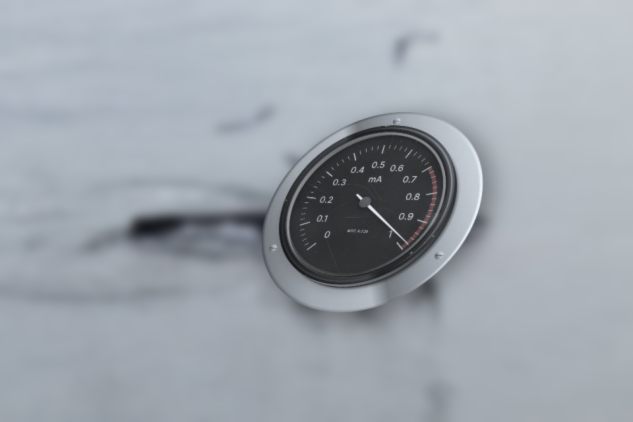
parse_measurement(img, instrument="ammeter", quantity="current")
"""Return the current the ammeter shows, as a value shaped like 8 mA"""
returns 0.98 mA
